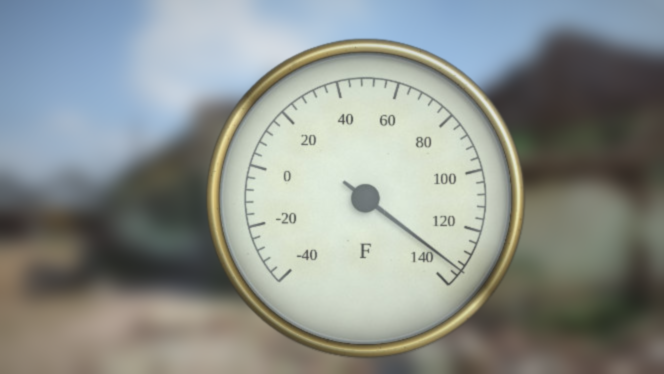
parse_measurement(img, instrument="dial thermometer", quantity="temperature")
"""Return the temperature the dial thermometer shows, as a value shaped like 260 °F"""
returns 134 °F
